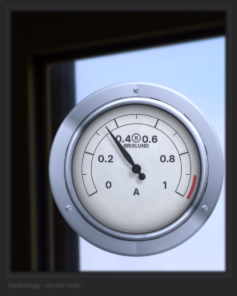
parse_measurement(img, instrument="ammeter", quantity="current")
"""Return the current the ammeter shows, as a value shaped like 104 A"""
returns 0.35 A
